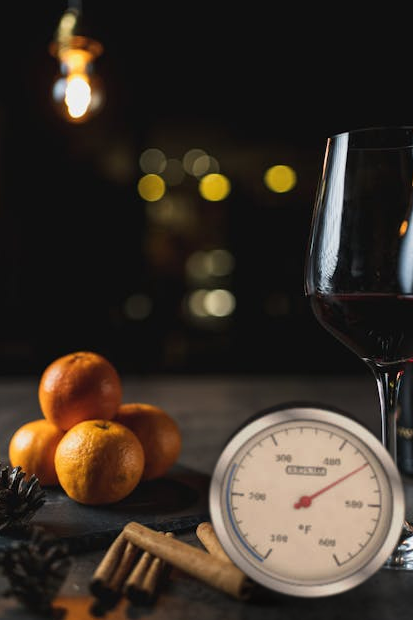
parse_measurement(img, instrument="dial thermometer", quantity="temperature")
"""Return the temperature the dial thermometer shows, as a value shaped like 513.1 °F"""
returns 440 °F
